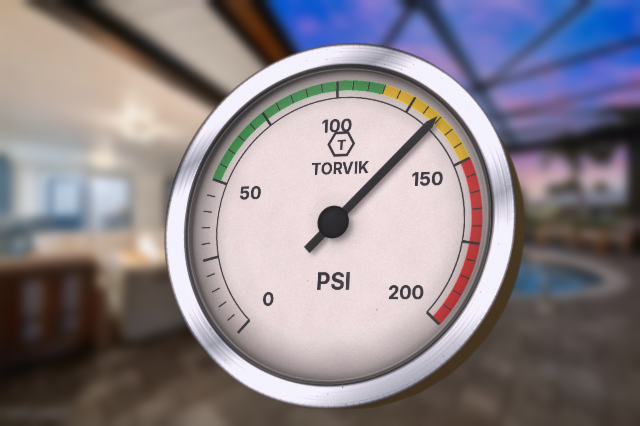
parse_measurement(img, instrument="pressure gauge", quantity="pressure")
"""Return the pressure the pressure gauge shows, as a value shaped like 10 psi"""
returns 135 psi
